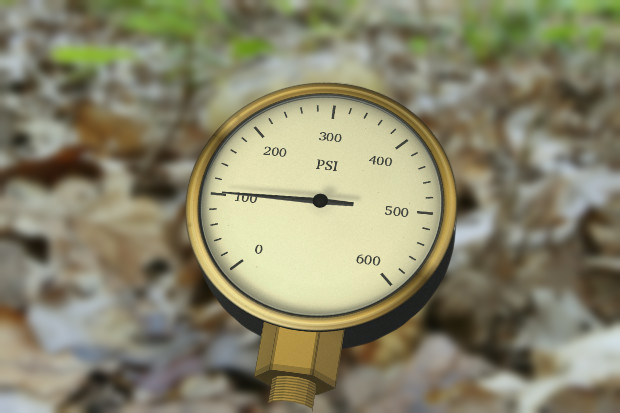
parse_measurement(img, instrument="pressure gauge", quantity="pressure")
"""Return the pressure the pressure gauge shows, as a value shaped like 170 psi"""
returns 100 psi
